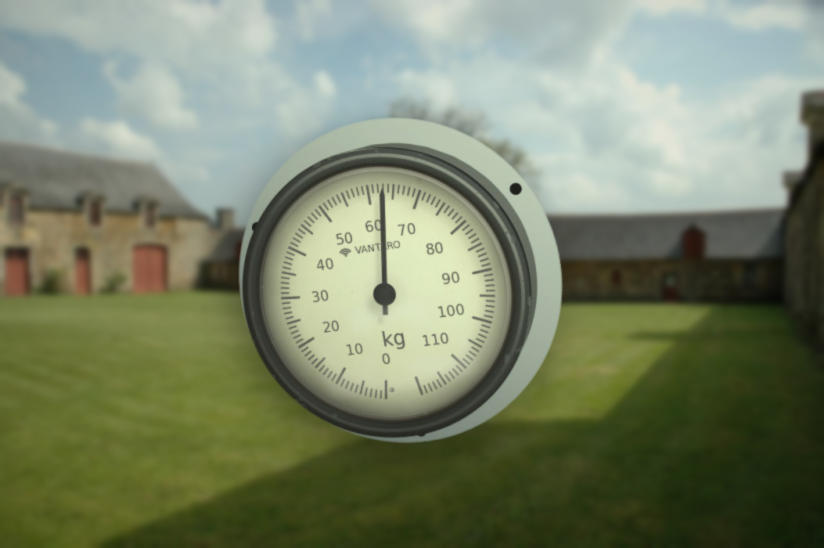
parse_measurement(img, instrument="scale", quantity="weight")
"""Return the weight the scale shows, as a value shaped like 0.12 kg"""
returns 63 kg
